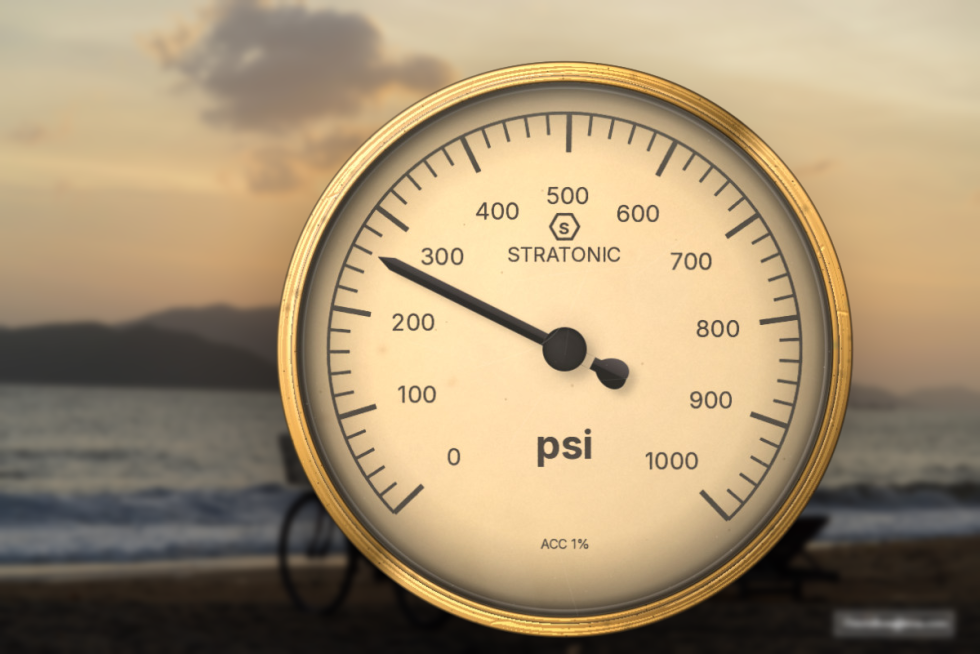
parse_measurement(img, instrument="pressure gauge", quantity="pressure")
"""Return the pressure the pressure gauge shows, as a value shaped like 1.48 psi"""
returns 260 psi
